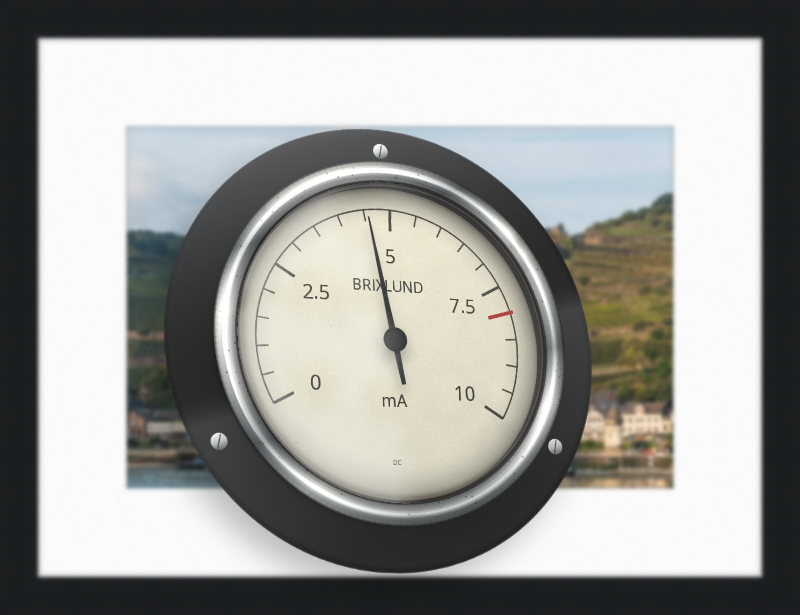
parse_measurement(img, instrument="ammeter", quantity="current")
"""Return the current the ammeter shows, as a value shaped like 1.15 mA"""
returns 4.5 mA
